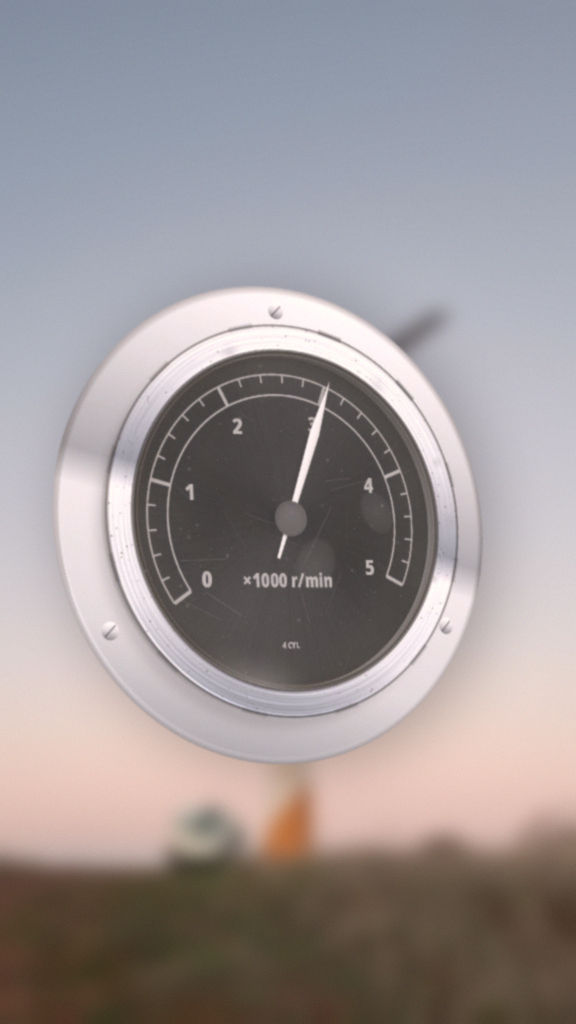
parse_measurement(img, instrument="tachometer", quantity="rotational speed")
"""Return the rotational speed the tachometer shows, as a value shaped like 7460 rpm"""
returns 3000 rpm
